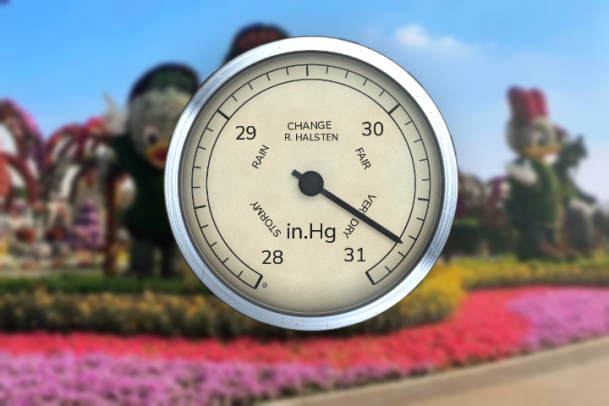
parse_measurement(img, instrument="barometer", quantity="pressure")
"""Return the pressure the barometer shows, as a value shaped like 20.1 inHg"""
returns 30.75 inHg
